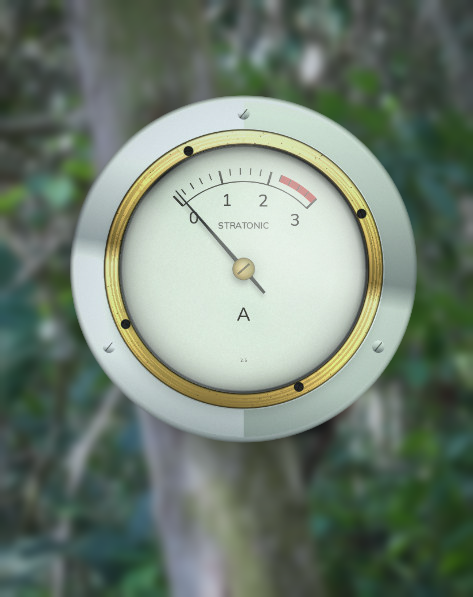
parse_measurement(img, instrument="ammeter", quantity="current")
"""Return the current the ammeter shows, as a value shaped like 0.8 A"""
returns 0.1 A
